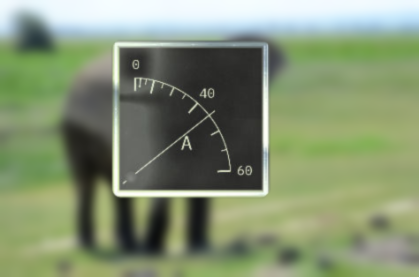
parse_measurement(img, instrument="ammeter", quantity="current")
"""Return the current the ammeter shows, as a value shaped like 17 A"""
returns 45 A
